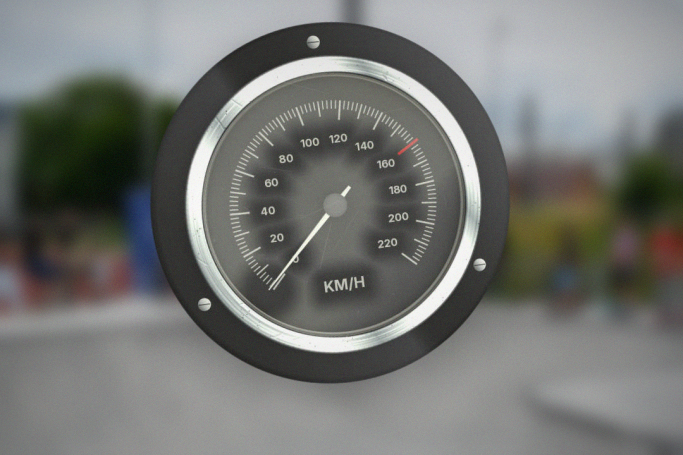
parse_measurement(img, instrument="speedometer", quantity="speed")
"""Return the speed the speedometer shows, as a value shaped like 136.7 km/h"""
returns 2 km/h
